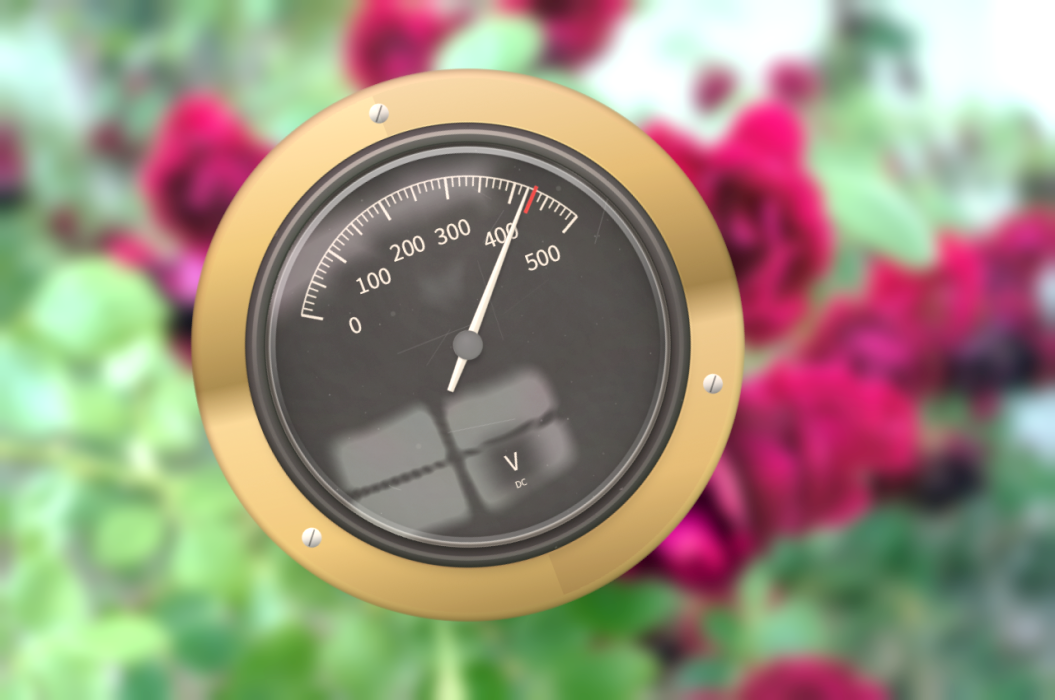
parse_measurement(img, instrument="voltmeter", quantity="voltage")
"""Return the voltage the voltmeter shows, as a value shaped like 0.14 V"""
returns 420 V
